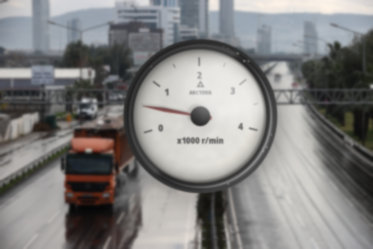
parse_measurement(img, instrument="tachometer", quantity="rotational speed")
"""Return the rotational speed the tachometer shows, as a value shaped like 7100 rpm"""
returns 500 rpm
